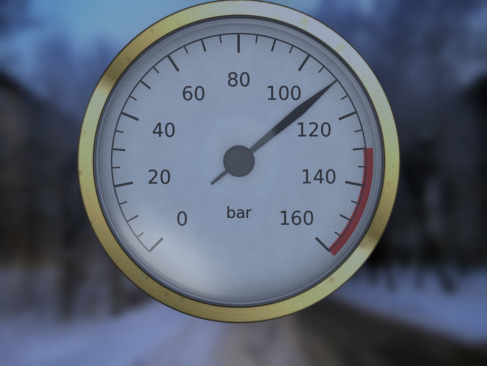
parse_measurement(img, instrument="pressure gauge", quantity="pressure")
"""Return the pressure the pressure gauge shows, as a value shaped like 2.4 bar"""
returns 110 bar
